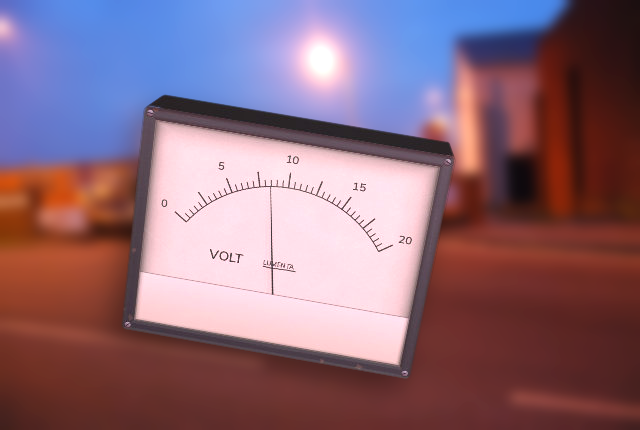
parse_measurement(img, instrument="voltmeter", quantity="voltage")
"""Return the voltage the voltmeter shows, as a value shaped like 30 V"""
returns 8.5 V
